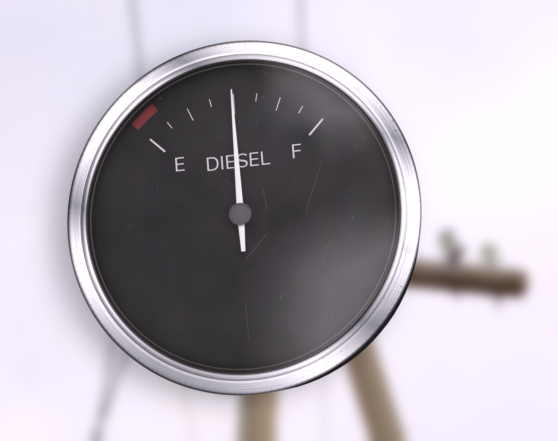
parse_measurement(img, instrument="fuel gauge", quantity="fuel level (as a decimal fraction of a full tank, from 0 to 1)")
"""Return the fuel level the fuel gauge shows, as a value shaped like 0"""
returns 0.5
